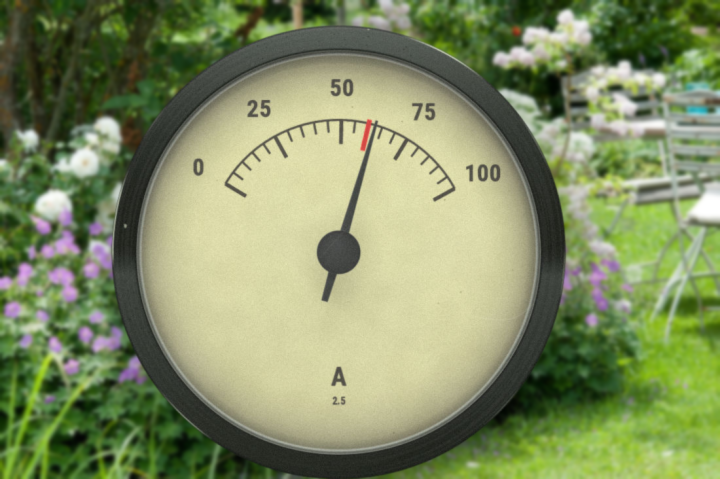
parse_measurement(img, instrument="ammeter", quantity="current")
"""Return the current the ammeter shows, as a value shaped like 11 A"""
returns 62.5 A
